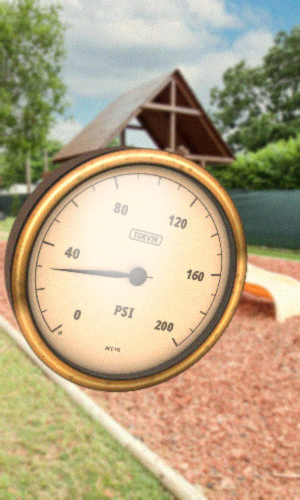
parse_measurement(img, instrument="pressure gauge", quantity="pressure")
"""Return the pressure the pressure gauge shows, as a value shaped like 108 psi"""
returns 30 psi
